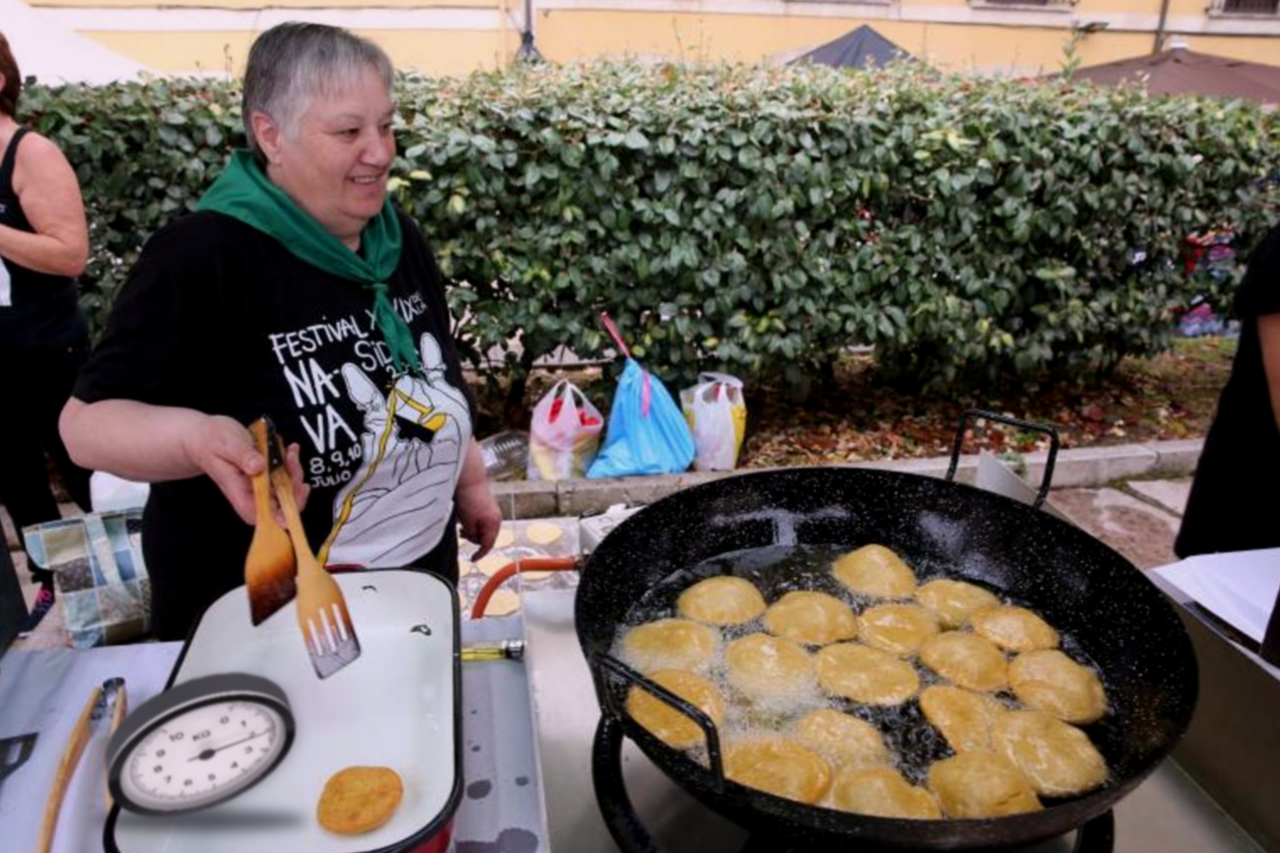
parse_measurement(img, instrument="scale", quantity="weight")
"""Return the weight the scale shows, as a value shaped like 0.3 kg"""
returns 2 kg
